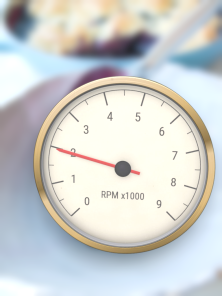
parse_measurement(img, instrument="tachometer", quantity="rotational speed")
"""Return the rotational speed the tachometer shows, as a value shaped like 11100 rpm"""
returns 2000 rpm
